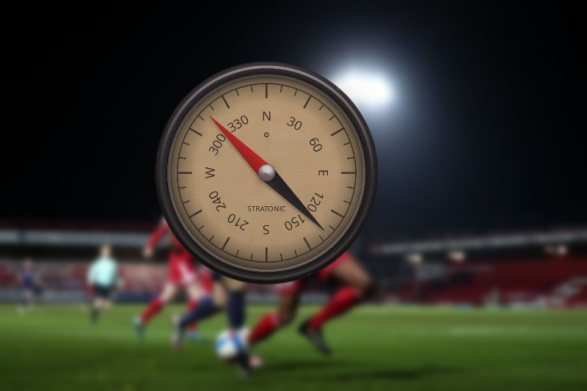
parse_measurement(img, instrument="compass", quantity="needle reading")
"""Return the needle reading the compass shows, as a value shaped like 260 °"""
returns 315 °
